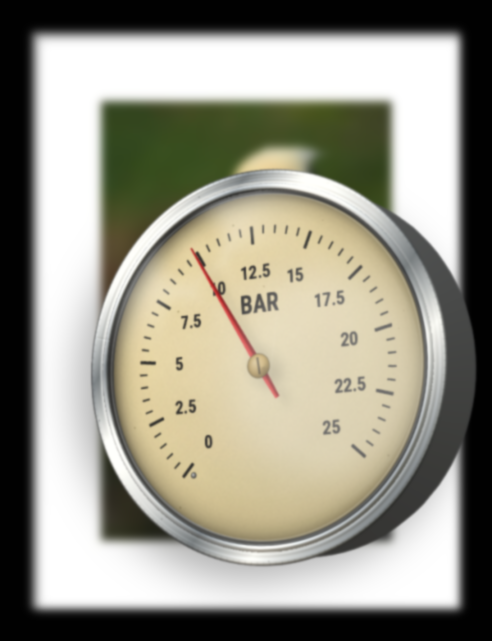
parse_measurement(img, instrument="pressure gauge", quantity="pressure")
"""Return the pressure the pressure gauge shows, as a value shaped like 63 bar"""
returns 10 bar
